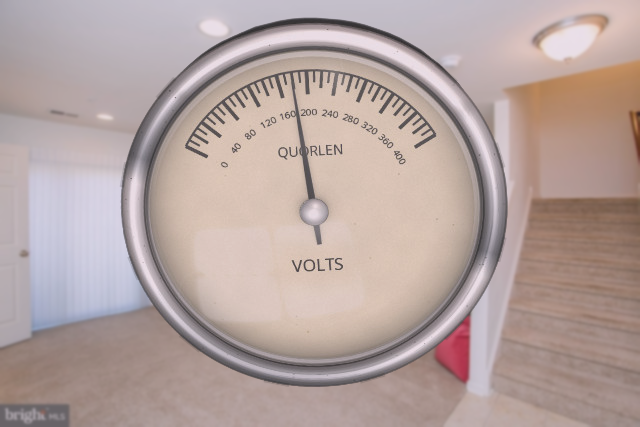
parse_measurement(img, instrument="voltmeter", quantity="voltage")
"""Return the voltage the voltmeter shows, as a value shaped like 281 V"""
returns 180 V
